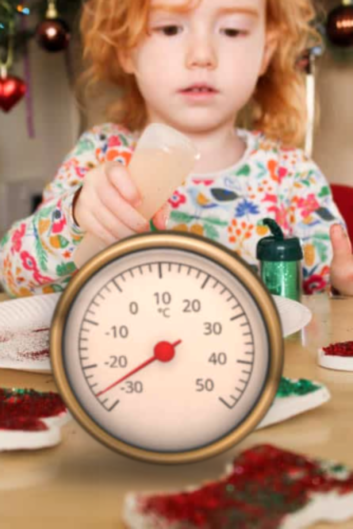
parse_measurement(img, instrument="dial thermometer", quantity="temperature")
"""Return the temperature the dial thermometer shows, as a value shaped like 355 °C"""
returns -26 °C
